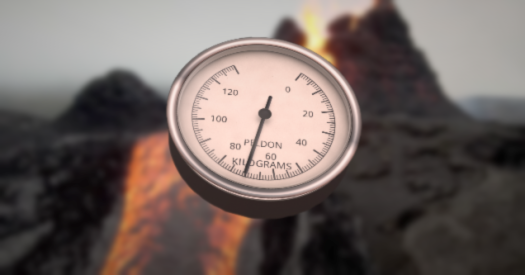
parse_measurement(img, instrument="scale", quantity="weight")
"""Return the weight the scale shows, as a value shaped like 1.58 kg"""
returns 70 kg
